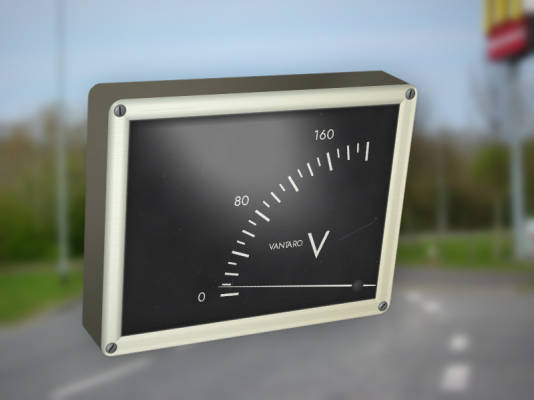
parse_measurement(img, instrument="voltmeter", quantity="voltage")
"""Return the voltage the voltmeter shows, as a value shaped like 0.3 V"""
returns 10 V
